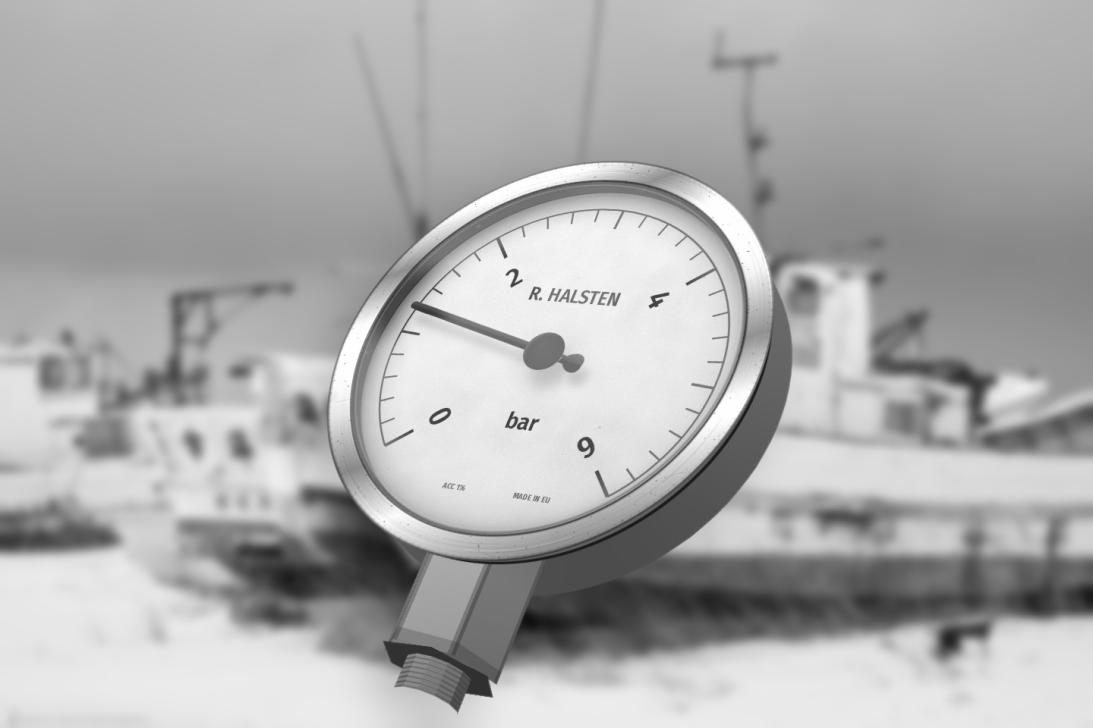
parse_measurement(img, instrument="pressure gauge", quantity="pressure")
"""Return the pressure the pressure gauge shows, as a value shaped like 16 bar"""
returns 1.2 bar
